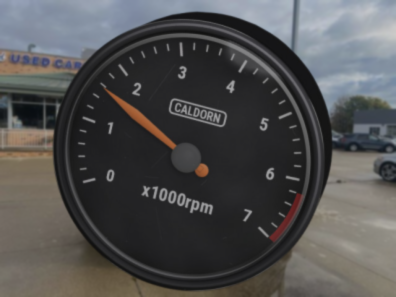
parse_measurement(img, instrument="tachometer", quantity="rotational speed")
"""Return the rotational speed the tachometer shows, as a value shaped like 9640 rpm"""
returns 1600 rpm
